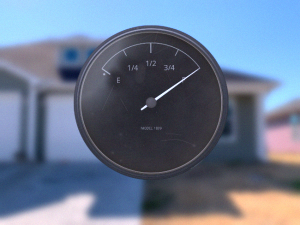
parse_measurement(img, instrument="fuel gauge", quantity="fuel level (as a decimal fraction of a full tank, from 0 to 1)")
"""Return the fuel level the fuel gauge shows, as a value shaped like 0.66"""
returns 1
